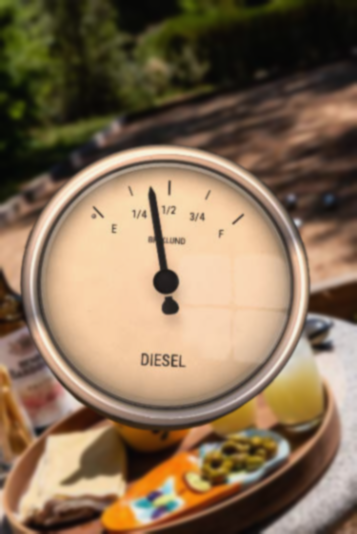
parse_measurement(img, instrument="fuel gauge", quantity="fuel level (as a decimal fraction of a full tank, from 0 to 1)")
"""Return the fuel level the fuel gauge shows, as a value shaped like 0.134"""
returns 0.375
